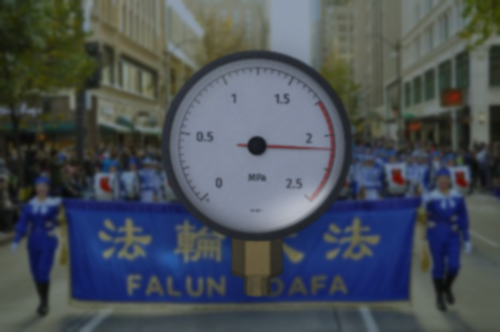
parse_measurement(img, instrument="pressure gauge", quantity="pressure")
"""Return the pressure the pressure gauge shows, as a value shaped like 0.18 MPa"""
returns 2.1 MPa
